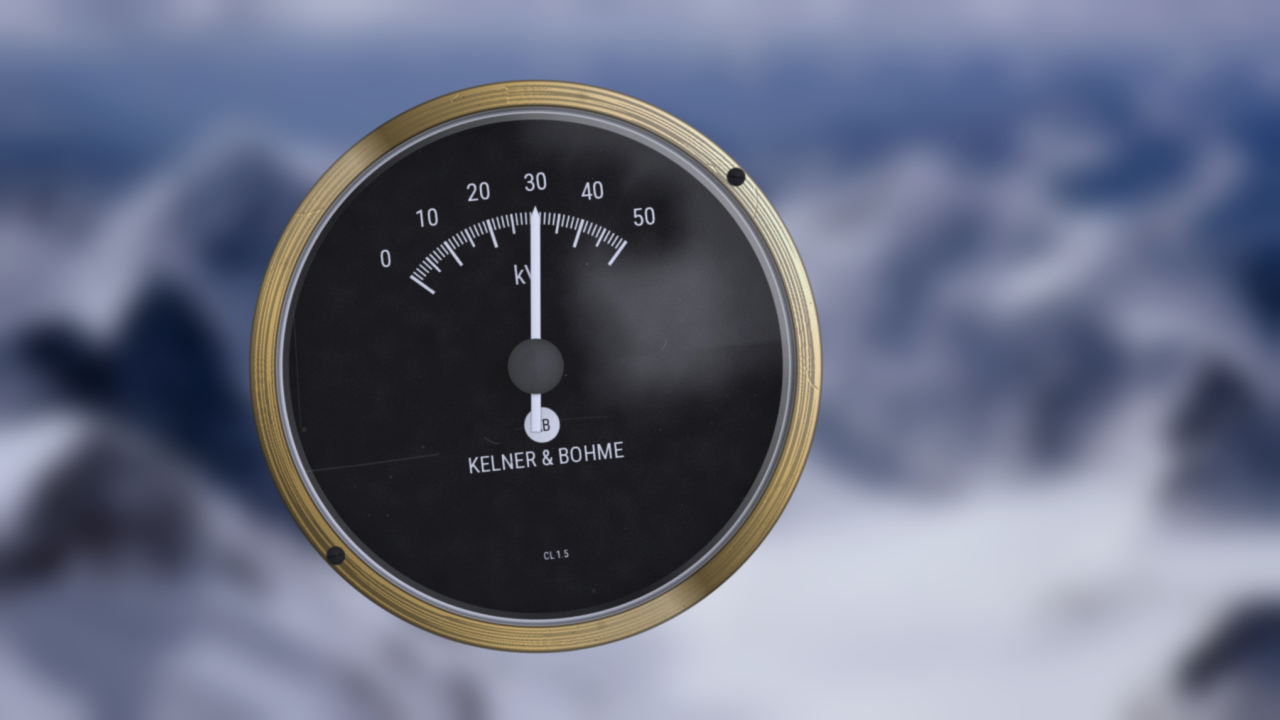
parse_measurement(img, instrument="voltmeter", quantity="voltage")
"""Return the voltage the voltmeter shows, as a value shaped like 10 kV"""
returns 30 kV
